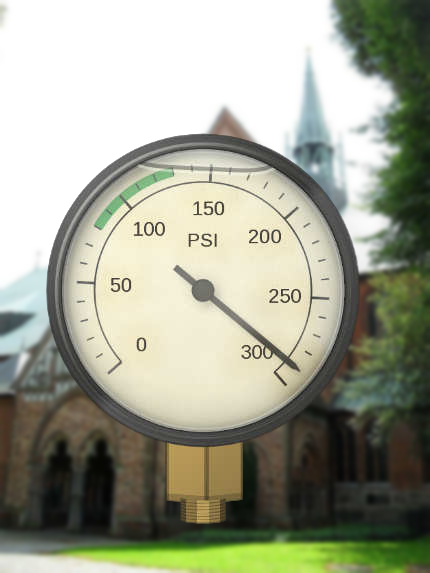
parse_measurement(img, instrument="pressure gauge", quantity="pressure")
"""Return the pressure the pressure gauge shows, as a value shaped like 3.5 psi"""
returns 290 psi
